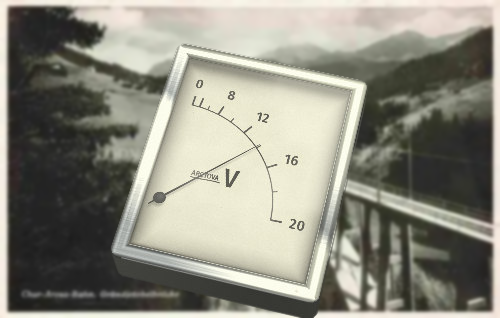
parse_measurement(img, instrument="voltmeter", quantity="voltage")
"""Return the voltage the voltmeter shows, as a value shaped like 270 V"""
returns 14 V
